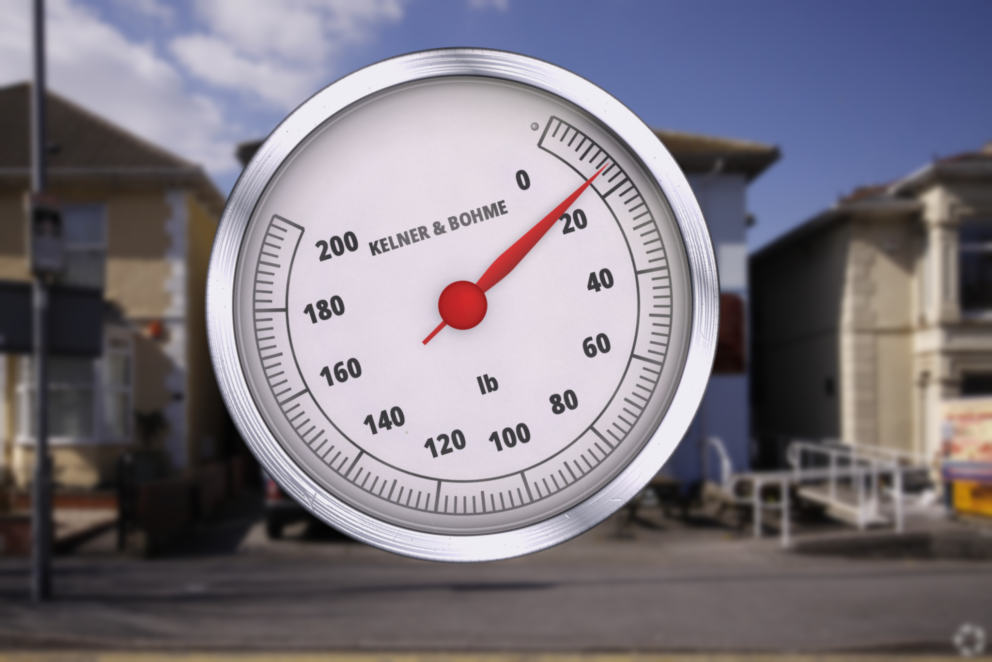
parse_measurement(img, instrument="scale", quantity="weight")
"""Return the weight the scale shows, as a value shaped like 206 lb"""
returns 15 lb
